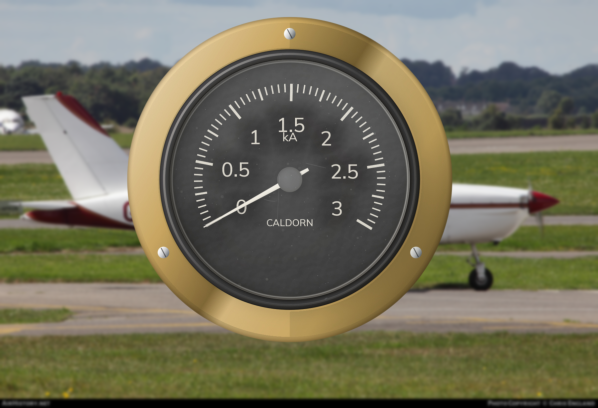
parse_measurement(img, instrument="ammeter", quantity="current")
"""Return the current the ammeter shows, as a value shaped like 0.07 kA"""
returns 0 kA
